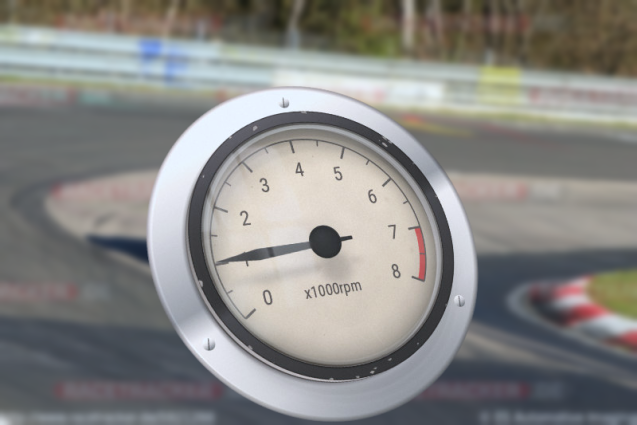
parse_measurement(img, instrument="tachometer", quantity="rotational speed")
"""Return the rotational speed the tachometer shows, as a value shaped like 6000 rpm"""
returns 1000 rpm
